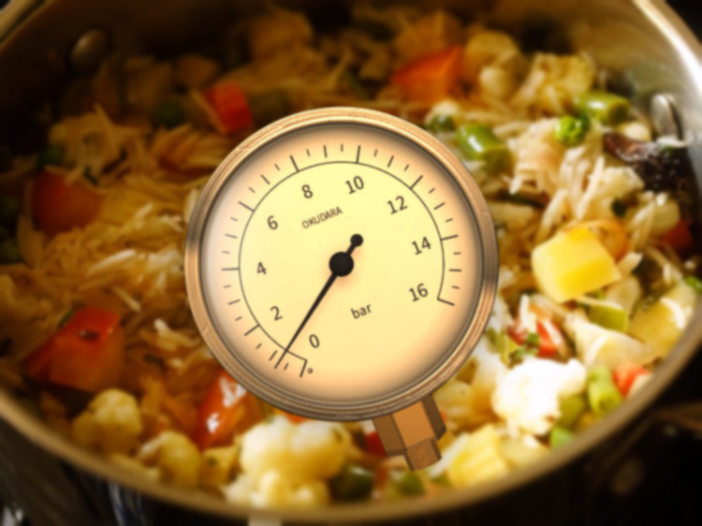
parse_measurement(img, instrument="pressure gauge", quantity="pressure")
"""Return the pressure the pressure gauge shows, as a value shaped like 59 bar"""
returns 0.75 bar
